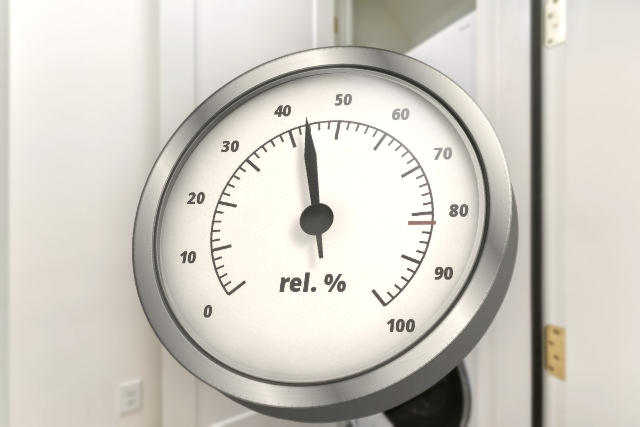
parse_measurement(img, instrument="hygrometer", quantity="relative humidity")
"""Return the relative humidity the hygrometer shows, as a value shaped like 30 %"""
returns 44 %
